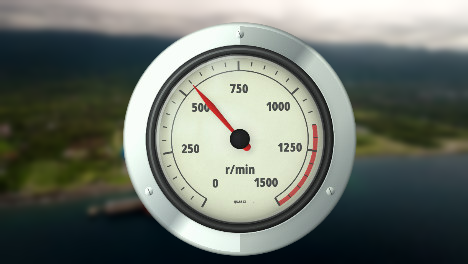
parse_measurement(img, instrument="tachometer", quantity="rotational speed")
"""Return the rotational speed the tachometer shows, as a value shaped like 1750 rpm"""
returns 550 rpm
